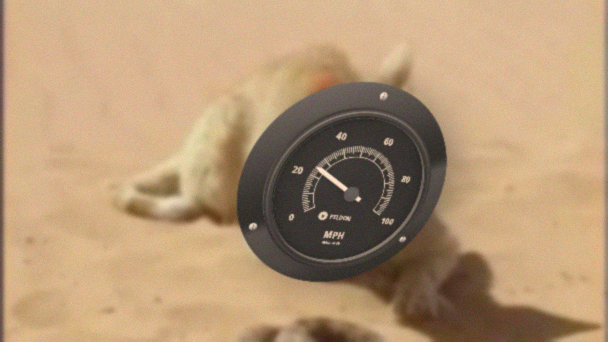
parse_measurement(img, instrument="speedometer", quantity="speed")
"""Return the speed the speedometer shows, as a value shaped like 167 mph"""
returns 25 mph
